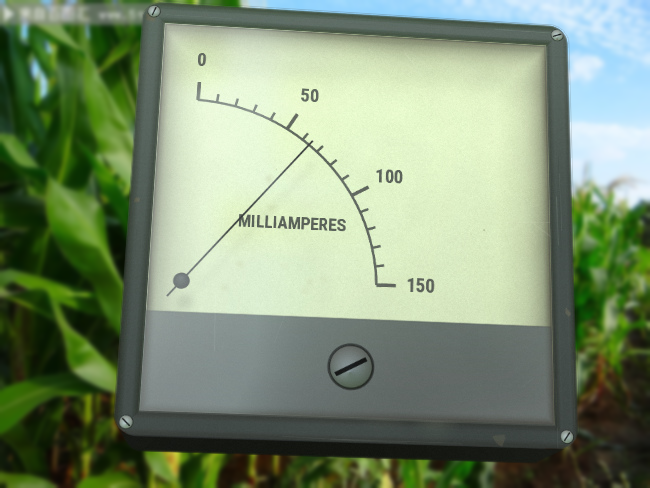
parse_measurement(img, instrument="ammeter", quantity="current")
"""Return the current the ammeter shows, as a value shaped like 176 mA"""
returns 65 mA
